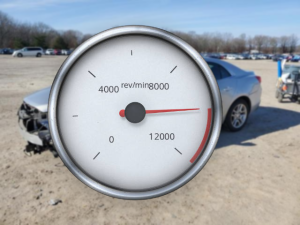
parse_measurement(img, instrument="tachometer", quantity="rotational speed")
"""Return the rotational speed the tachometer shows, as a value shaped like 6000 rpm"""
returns 10000 rpm
